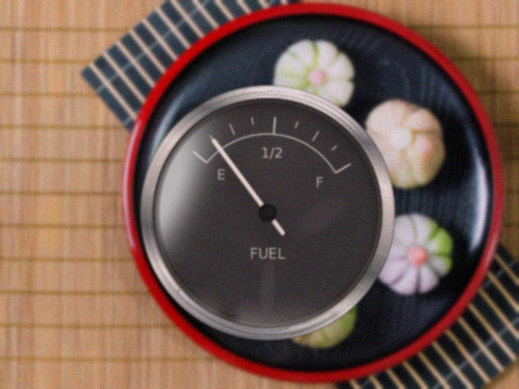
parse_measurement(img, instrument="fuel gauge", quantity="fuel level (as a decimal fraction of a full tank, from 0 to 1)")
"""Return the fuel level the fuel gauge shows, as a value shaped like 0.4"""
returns 0.125
